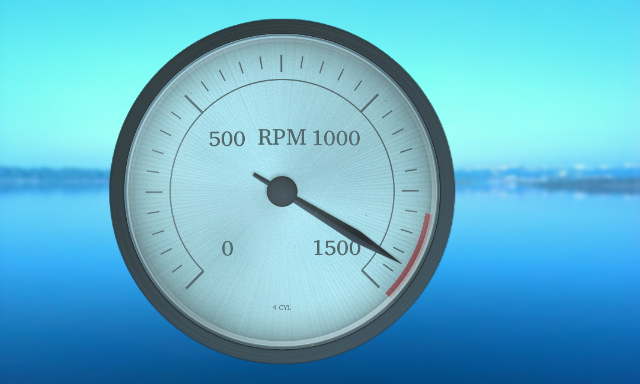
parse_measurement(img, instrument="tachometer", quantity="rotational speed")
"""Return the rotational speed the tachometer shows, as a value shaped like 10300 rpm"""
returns 1425 rpm
